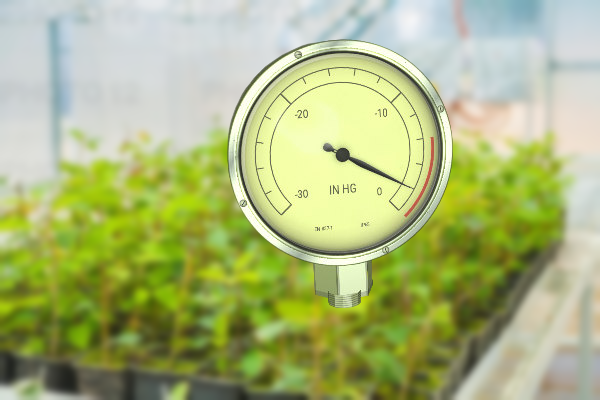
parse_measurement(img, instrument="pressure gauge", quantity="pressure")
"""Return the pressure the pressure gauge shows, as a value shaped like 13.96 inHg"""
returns -2 inHg
